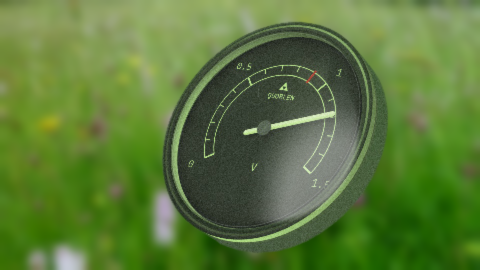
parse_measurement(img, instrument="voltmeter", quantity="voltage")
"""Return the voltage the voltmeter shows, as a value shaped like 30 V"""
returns 1.2 V
